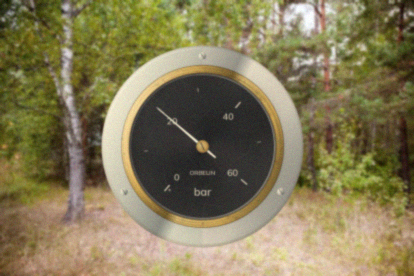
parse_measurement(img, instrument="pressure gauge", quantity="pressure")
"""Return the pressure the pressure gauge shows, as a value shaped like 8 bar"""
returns 20 bar
